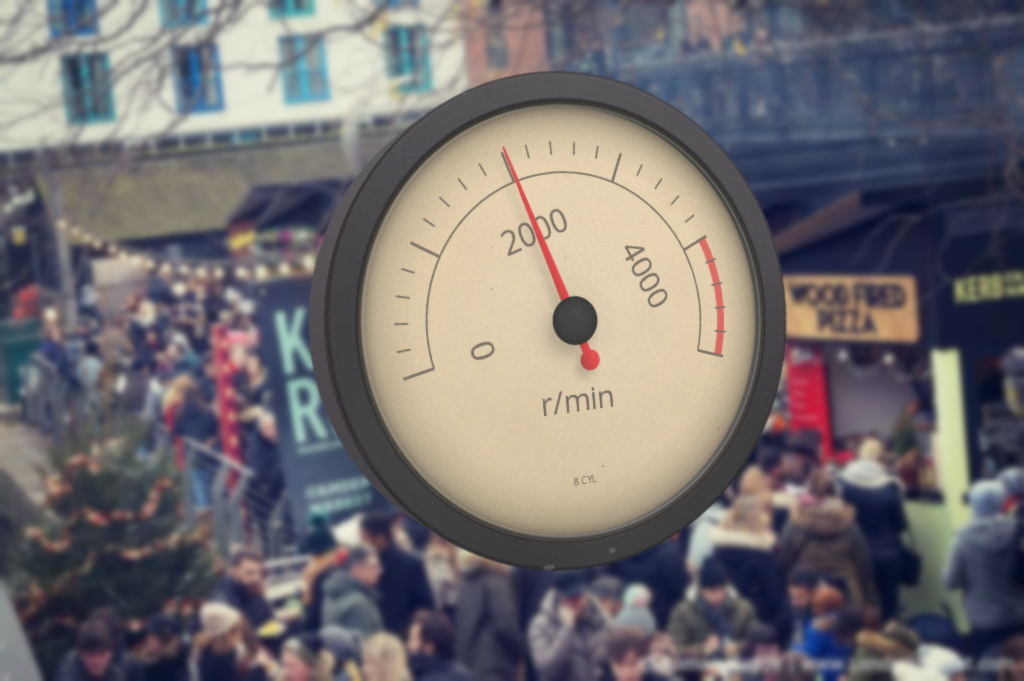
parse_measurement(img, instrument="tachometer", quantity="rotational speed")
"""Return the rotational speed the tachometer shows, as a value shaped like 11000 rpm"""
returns 2000 rpm
